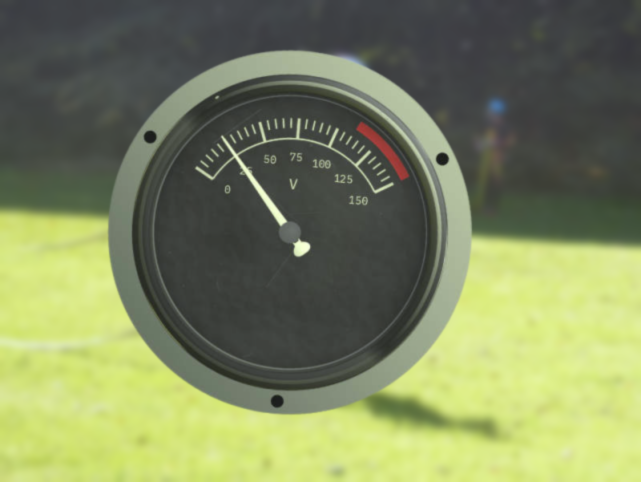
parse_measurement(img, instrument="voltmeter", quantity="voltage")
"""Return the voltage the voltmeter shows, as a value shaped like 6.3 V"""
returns 25 V
